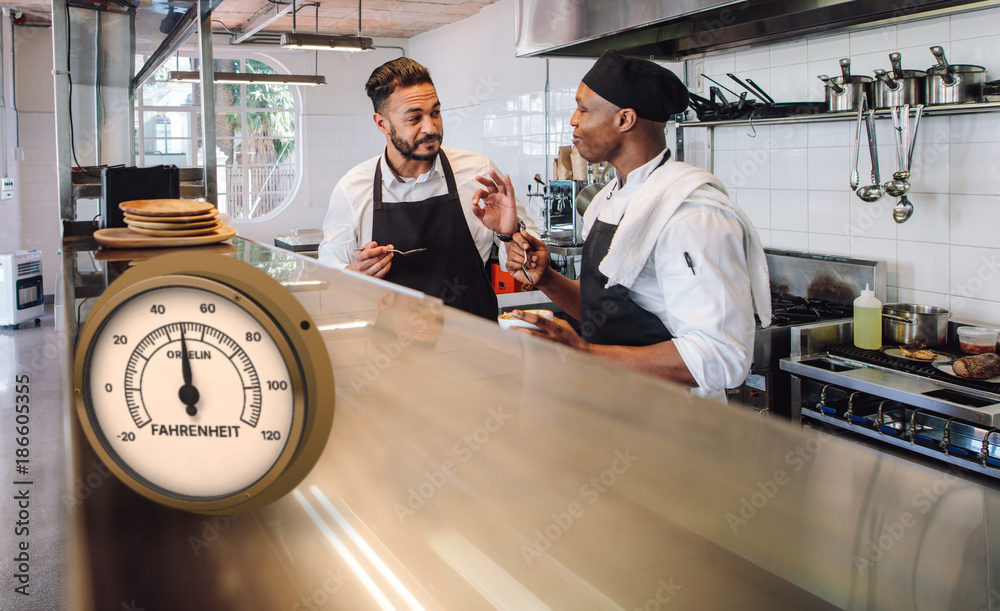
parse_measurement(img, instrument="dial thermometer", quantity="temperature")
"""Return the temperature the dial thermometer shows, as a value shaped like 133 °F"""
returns 50 °F
